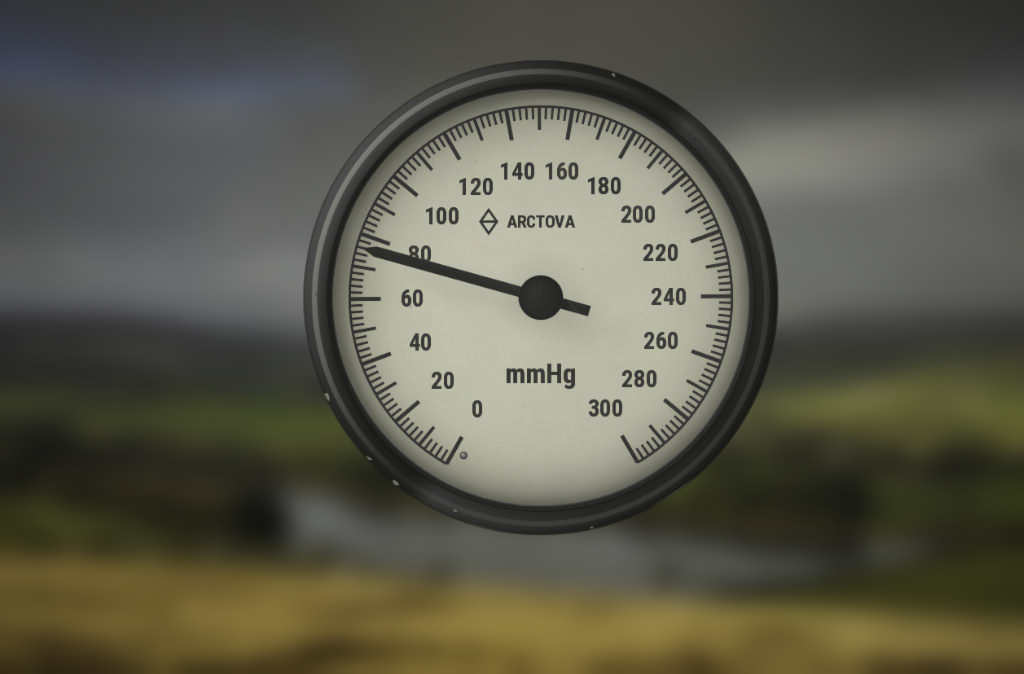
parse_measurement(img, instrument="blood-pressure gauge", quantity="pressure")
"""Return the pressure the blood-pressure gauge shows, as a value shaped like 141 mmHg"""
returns 76 mmHg
